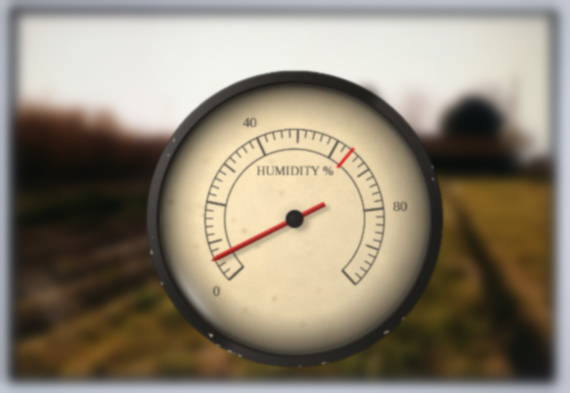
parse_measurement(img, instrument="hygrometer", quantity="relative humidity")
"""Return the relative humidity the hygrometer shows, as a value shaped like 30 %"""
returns 6 %
